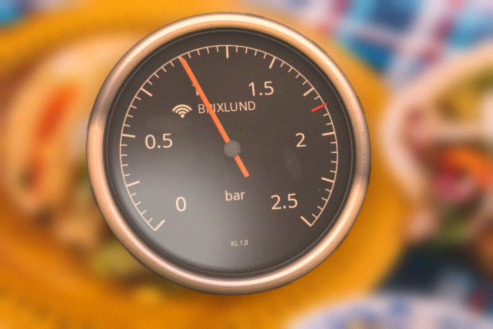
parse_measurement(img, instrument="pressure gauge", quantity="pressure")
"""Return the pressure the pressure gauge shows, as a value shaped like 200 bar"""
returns 1 bar
